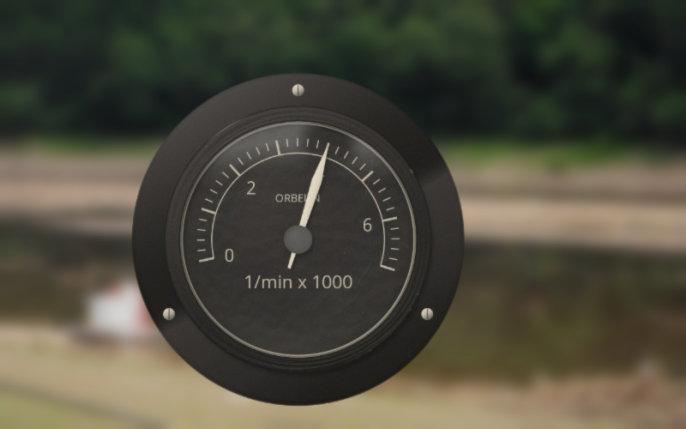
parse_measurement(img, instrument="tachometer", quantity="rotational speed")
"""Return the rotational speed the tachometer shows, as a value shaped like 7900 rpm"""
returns 4000 rpm
